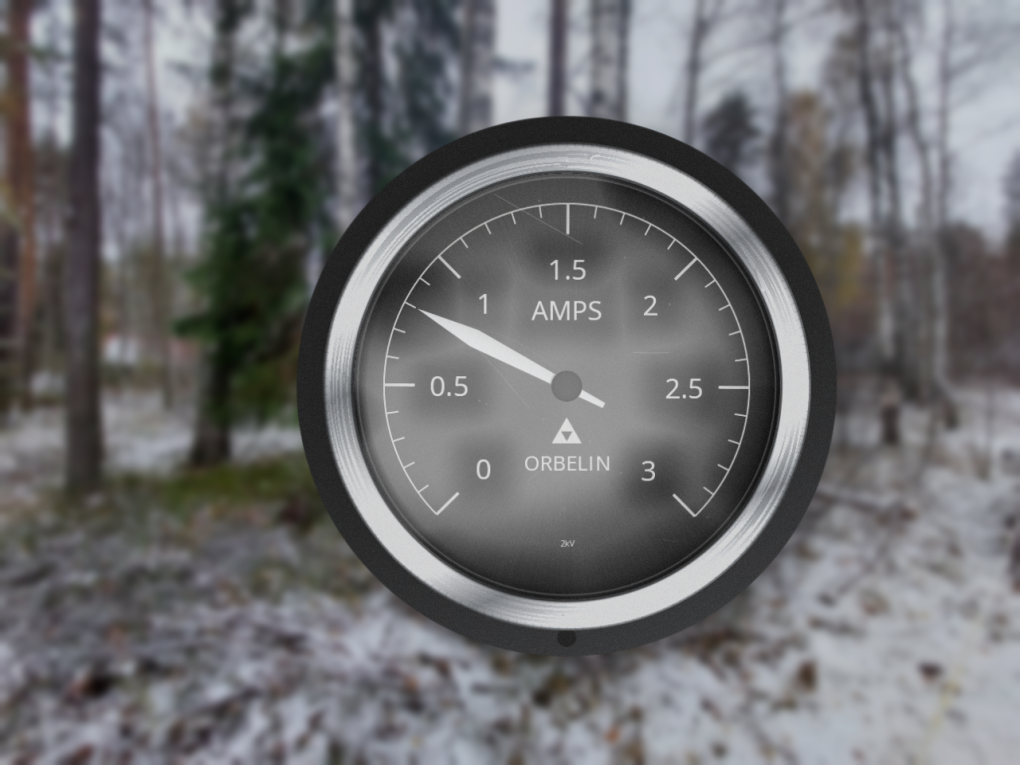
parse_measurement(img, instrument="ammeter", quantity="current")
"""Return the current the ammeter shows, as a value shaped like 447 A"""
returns 0.8 A
